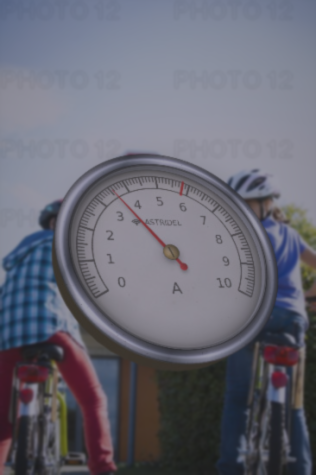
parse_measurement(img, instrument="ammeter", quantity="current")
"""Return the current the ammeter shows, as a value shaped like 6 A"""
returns 3.5 A
